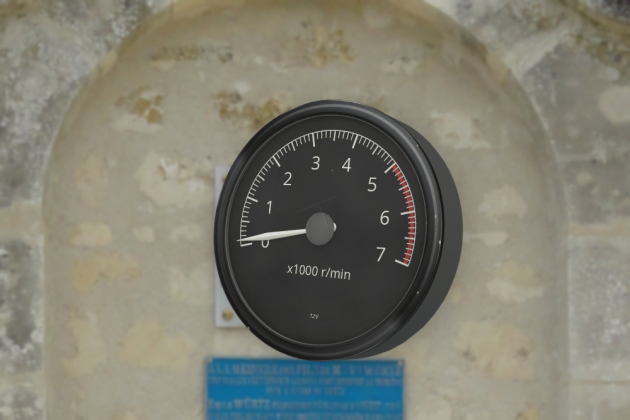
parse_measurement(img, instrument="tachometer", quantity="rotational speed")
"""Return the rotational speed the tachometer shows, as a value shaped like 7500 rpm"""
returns 100 rpm
